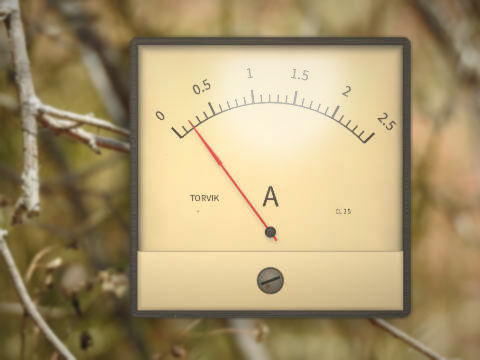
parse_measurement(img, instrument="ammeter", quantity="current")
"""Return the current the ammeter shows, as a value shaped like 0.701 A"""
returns 0.2 A
